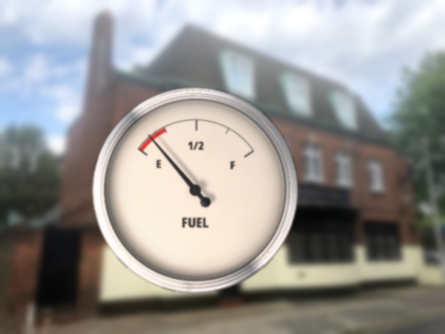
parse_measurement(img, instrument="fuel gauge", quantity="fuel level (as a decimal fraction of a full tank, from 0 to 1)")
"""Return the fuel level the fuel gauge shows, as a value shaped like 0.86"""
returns 0.125
